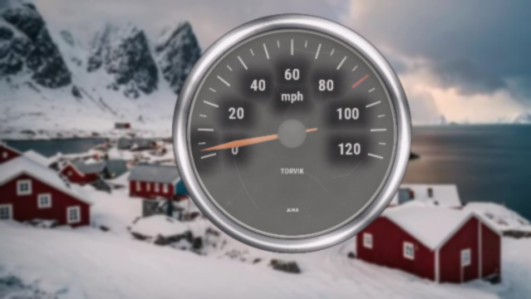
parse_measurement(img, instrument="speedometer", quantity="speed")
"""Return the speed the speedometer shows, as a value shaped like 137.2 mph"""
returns 2.5 mph
